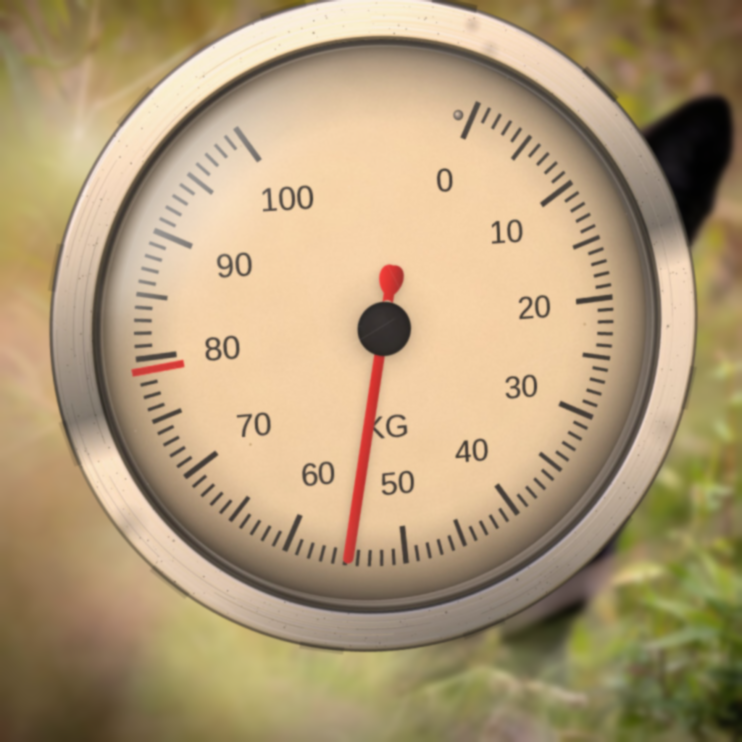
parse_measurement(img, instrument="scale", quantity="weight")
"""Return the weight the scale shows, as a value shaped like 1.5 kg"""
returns 55 kg
